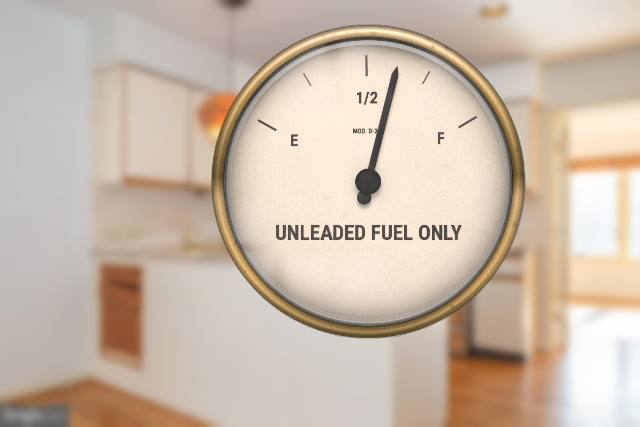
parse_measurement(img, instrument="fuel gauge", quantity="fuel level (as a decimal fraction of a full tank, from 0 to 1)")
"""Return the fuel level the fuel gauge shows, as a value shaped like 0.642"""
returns 0.625
